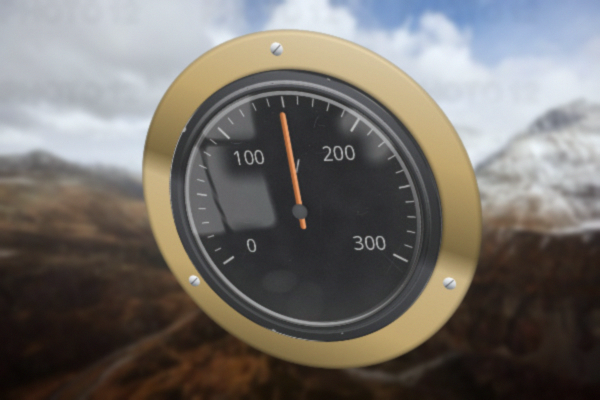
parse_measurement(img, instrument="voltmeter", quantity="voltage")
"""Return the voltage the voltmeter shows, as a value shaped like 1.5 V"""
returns 150 V
